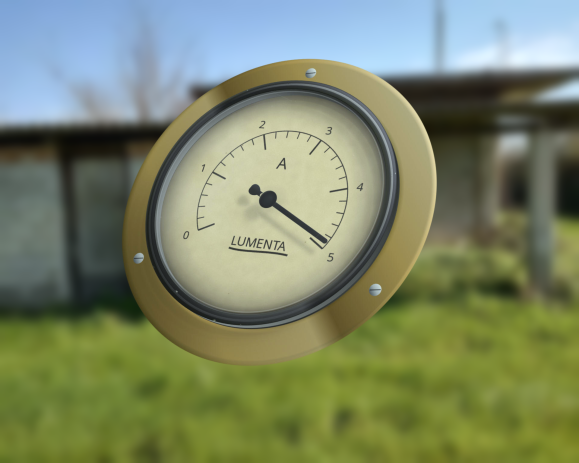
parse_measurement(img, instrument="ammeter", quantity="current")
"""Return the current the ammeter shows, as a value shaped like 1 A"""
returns 4.9 A
